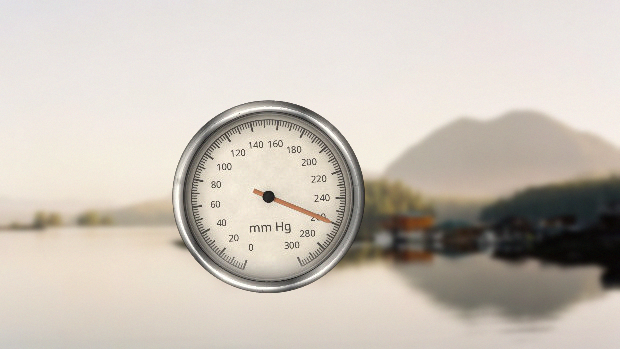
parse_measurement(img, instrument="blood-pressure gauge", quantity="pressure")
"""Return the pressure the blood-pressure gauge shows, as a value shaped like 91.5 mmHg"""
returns 260 mmHg
